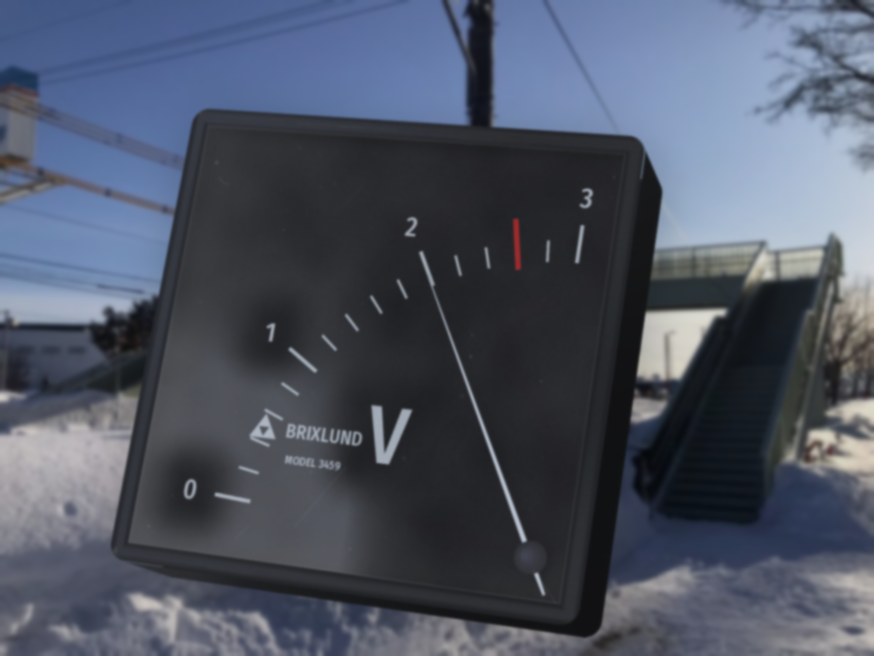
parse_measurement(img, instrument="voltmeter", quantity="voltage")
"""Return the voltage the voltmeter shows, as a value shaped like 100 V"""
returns 2 V
